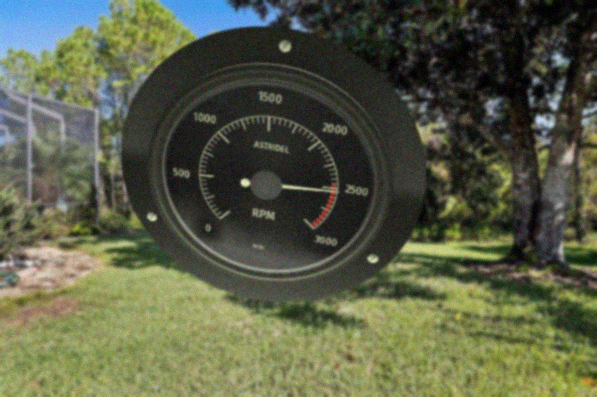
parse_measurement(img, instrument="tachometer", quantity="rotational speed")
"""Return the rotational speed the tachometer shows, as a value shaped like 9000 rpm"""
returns 2500 rpm
